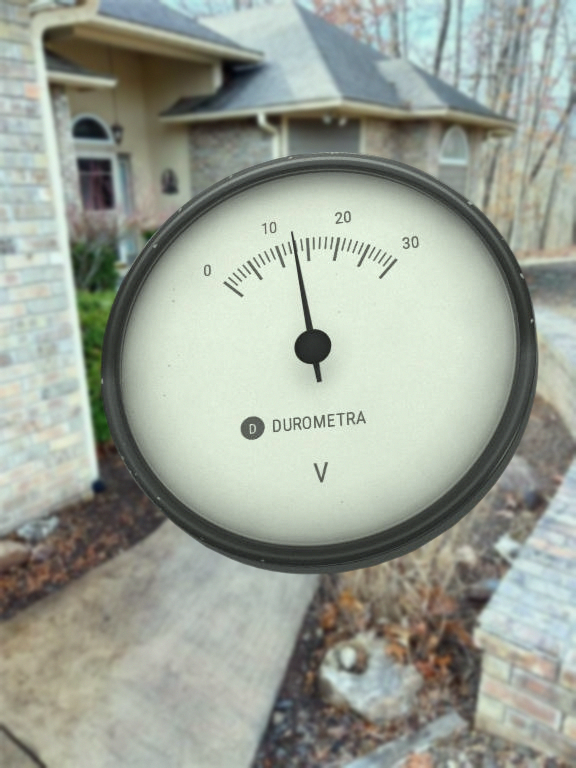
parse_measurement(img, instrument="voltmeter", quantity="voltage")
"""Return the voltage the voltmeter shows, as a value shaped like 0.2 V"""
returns 13 V
